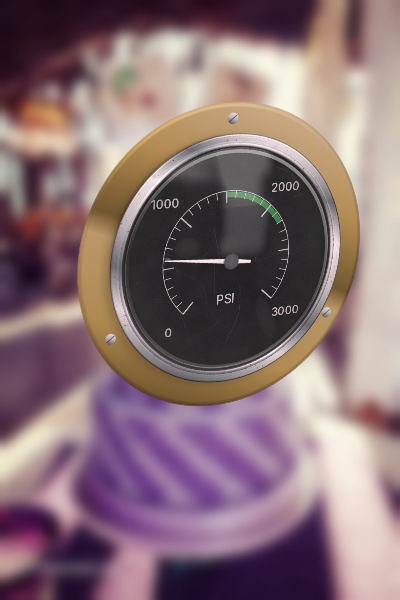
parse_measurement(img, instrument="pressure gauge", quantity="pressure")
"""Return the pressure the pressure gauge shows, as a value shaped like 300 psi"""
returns 600 psi
